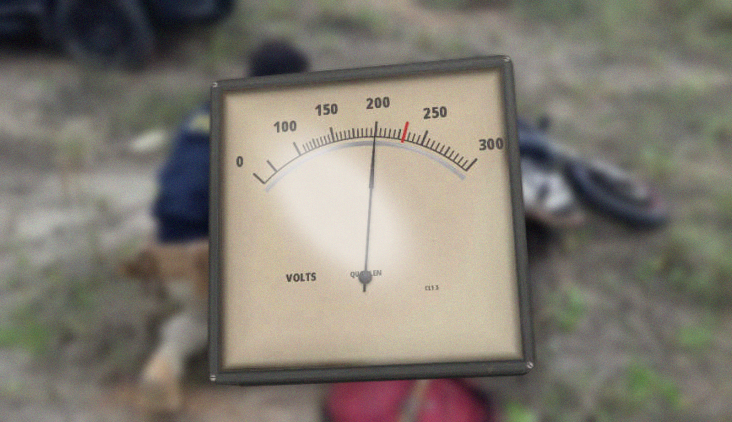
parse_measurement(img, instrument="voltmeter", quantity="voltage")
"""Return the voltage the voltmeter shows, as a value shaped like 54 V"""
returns 200 V
